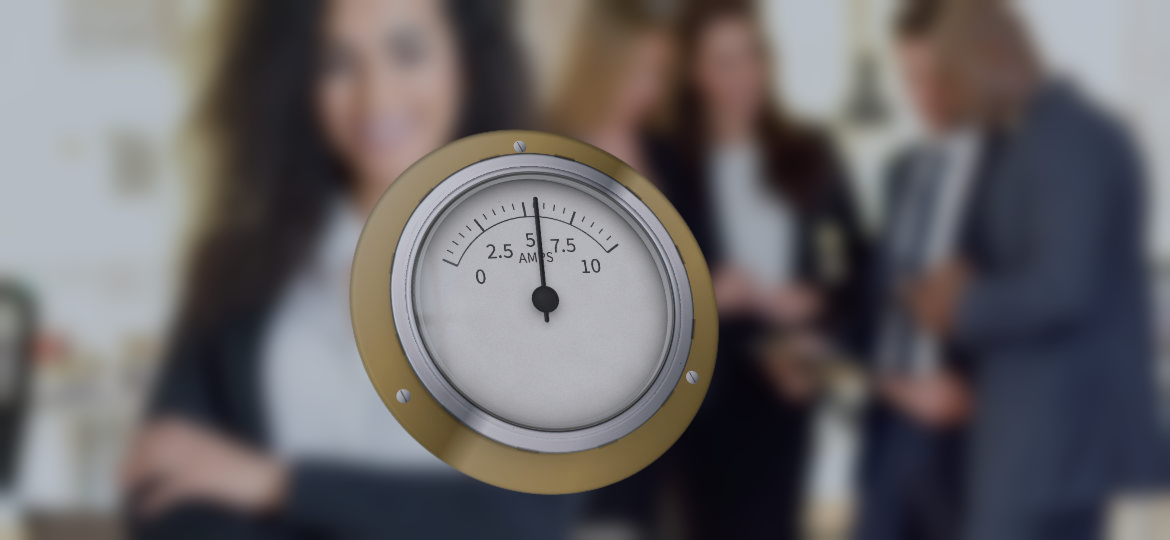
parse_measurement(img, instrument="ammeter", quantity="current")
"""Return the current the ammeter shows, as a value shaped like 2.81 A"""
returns 5.5 A
